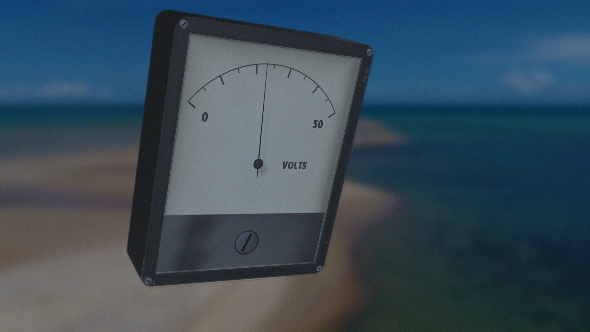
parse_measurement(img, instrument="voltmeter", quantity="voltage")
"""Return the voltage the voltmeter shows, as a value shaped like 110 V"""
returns 22.5 V
